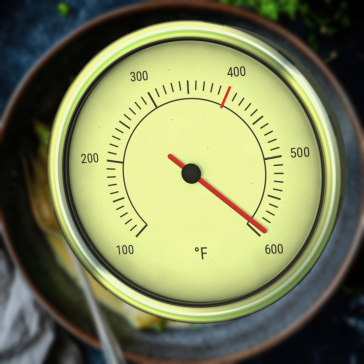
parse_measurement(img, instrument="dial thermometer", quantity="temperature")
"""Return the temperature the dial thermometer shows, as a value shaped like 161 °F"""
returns 590 °F
